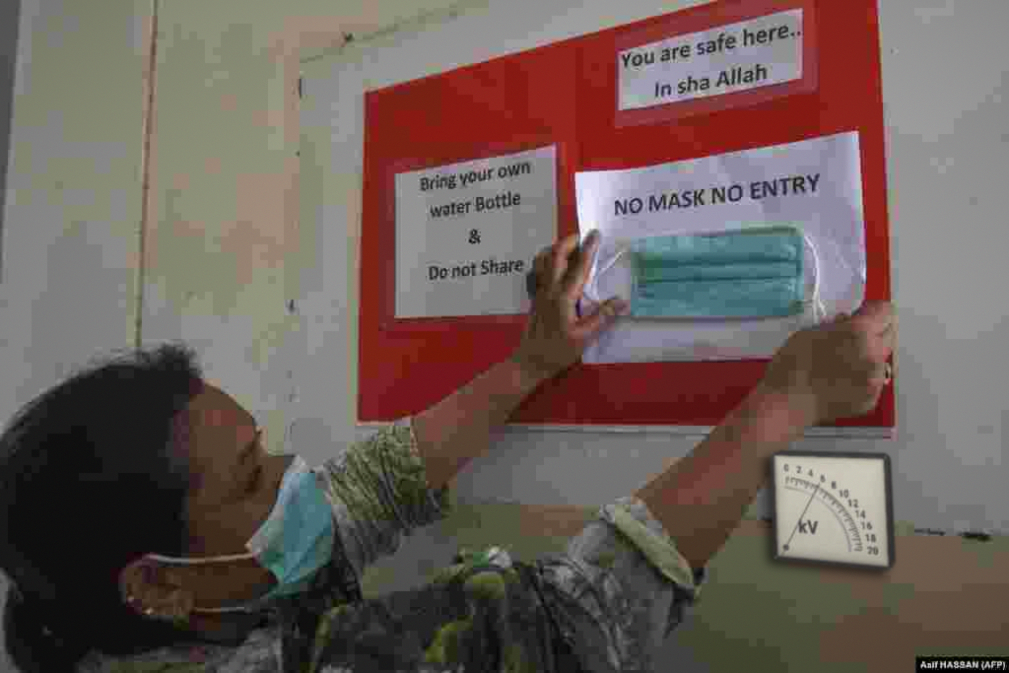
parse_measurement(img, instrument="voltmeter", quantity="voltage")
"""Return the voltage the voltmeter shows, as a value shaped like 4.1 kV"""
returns 6 kV
